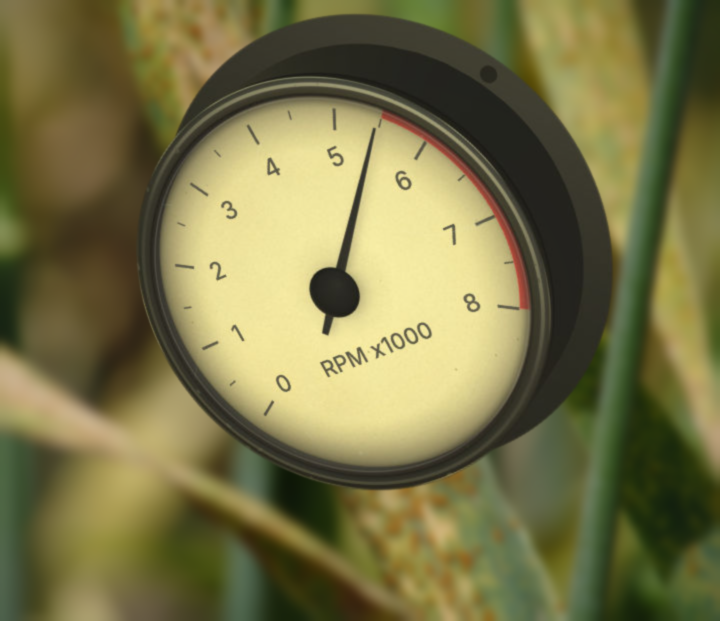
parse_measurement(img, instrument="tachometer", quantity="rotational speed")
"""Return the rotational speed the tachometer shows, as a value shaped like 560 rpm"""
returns 5500 rpm
